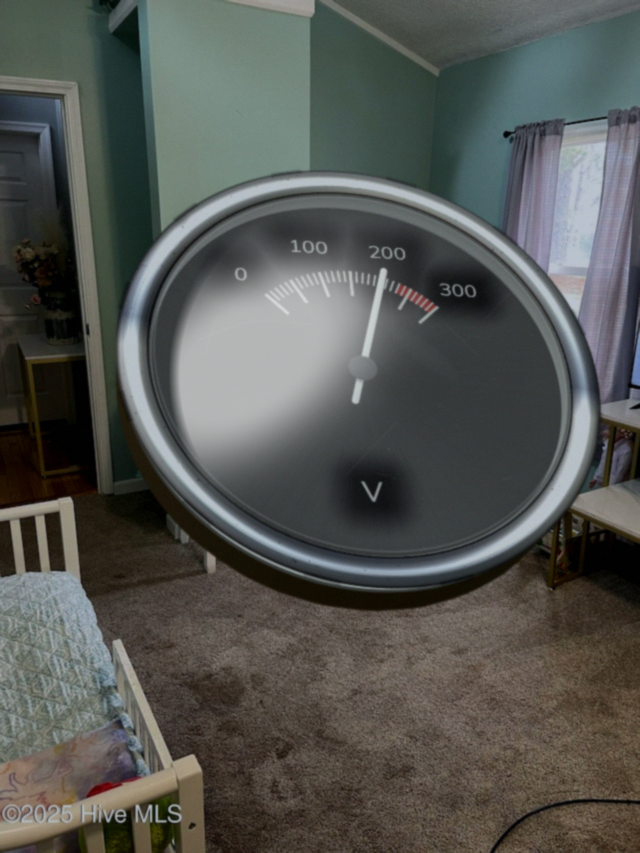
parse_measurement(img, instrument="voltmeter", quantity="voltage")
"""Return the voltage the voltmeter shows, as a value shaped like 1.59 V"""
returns 200 V
